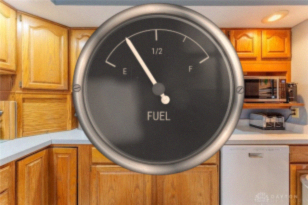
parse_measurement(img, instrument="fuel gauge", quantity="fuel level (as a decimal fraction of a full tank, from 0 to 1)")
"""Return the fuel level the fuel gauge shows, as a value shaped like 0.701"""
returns 0.25
